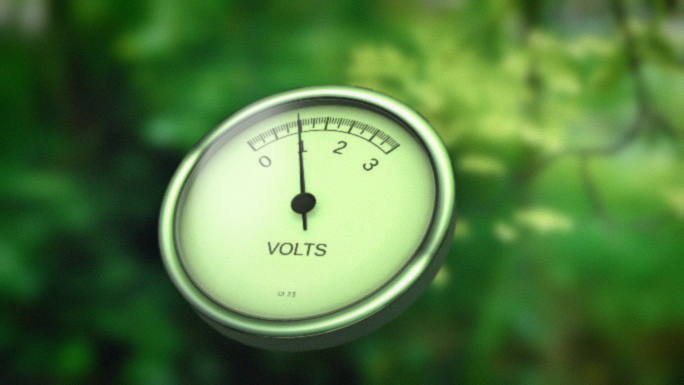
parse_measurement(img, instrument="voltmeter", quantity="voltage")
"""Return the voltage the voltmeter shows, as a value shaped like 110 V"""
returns 1 V
